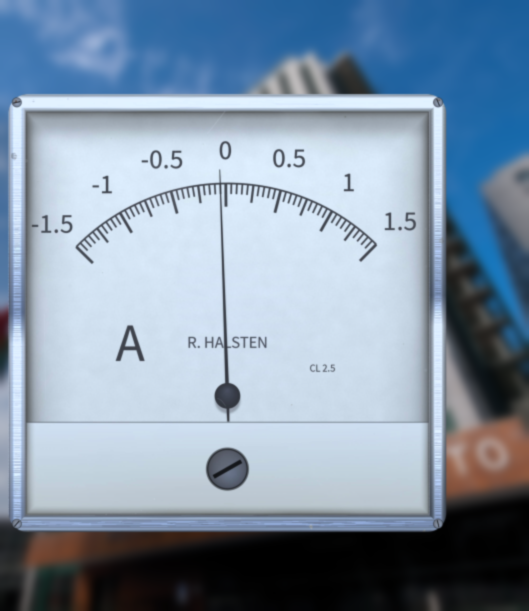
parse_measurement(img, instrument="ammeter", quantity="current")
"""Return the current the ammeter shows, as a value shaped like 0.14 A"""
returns -0.05 A
